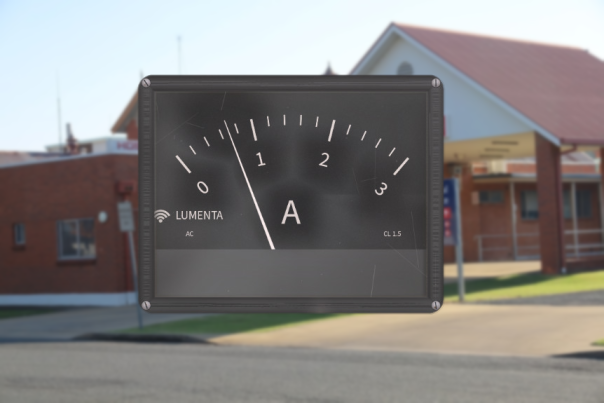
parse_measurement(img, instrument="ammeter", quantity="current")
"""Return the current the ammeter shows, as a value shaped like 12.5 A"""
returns 0.7 A
